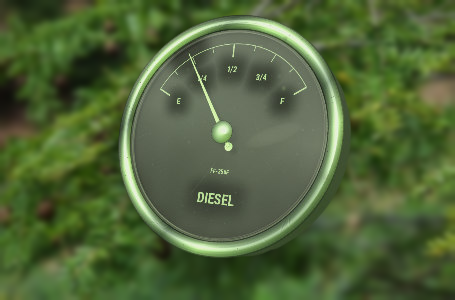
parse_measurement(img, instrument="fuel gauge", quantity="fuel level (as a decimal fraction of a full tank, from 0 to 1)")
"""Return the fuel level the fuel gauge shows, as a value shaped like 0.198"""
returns 0.25
